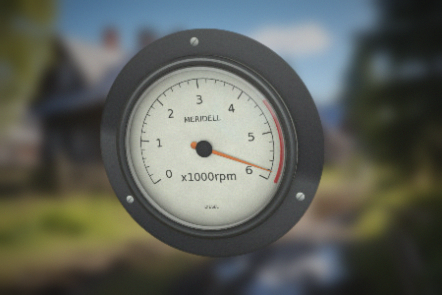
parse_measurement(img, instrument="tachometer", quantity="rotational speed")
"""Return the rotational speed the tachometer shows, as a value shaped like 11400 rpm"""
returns 5800 rpm
